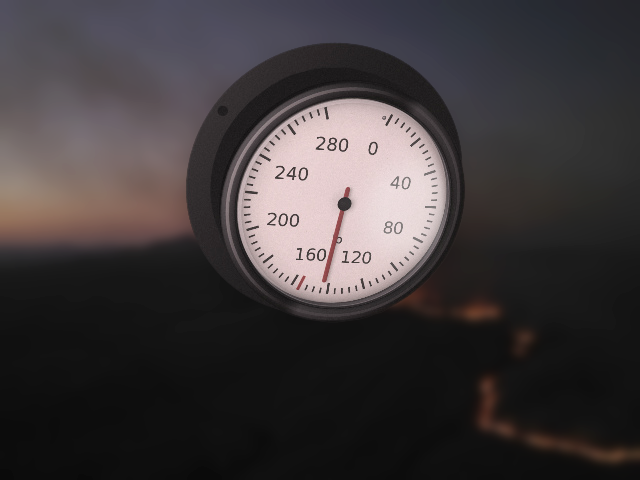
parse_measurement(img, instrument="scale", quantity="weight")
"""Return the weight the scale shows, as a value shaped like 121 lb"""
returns 144 lb
